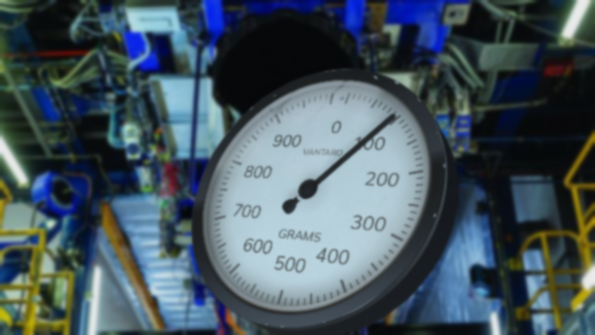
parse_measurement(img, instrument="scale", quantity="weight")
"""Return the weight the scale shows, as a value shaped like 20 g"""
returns 100 g
